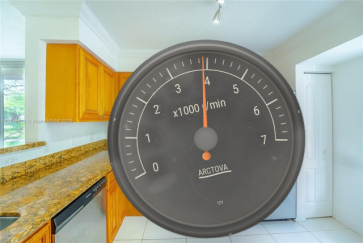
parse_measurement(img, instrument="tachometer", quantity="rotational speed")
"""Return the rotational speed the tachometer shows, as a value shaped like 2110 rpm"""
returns 3900 rpm
